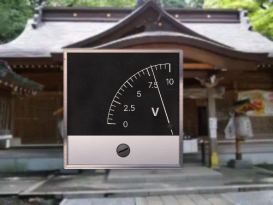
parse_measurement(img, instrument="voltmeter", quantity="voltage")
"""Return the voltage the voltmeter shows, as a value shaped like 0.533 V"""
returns 8 V
